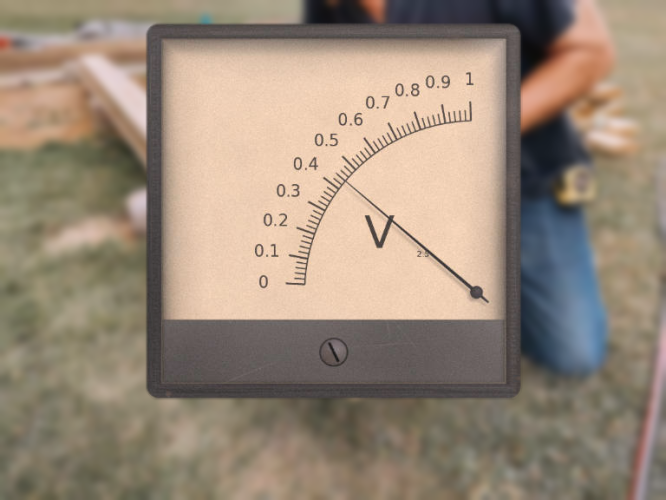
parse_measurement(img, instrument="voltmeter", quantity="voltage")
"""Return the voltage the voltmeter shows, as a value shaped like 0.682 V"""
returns 0.44 V
